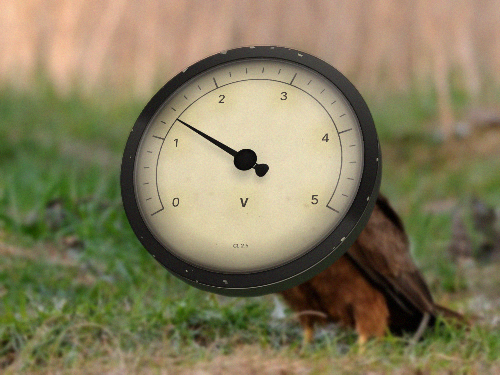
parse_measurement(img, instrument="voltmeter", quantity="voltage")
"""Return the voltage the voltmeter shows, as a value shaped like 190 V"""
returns 1.3 V
